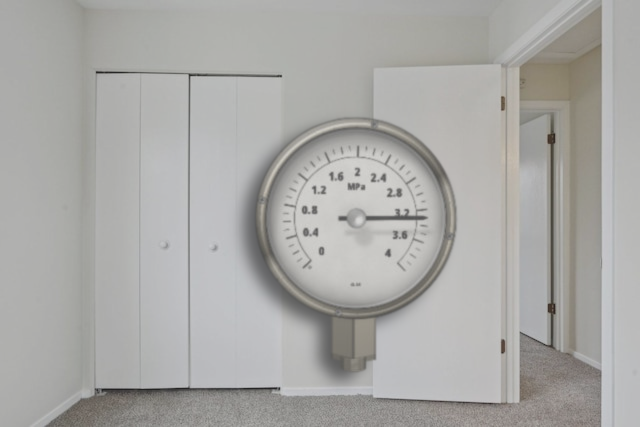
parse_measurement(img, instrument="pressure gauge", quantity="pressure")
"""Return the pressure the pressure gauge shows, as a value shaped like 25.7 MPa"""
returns 3.3 MPa
